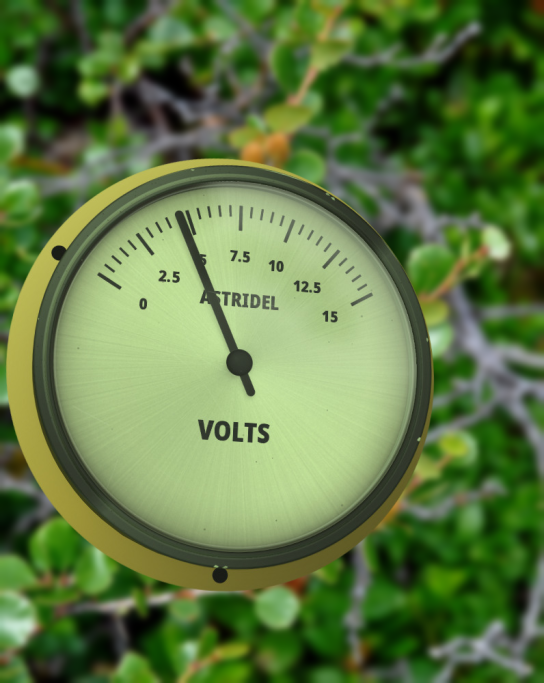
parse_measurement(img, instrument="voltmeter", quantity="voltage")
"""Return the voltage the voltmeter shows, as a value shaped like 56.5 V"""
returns 4.5 V
